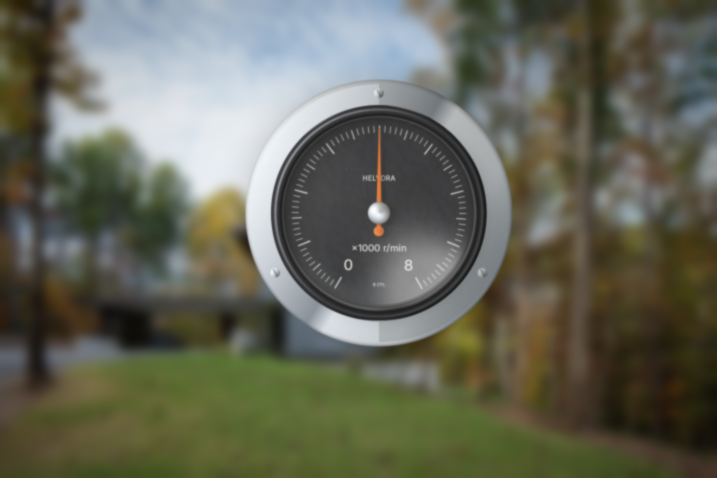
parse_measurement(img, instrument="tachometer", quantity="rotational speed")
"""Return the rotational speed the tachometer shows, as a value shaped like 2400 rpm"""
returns 4000 rpm
